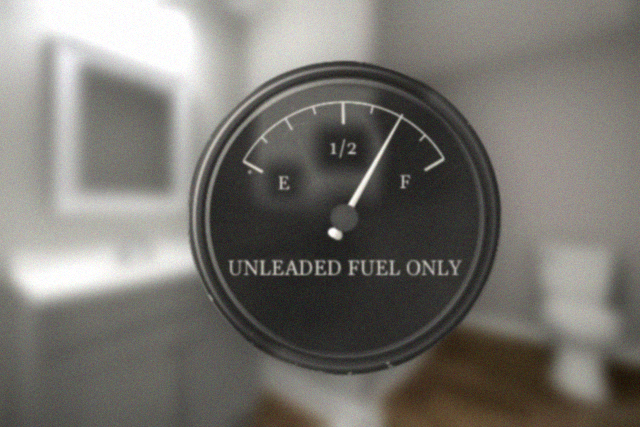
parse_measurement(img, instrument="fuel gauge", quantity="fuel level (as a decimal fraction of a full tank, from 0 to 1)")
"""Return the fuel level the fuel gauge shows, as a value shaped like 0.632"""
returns 0.75
